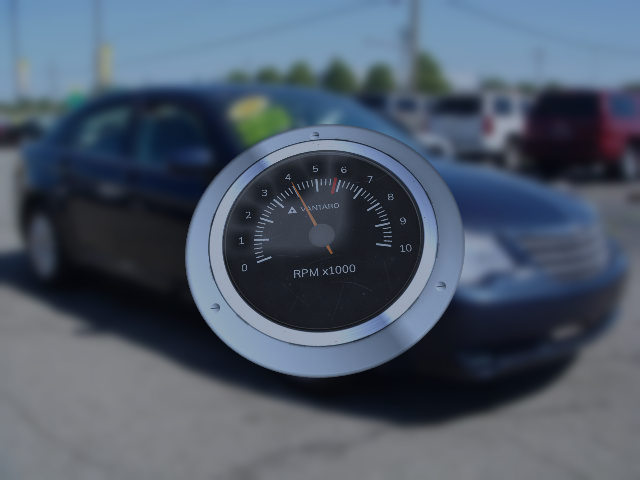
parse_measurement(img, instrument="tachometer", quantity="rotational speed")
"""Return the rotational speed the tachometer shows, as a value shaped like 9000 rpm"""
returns 4000 rpm
